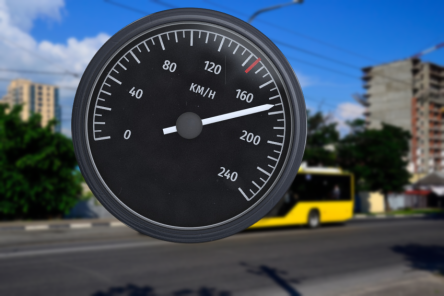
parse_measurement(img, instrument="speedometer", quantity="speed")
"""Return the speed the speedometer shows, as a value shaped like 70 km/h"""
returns 175 km/h
